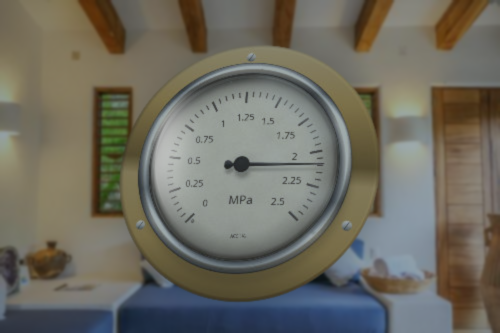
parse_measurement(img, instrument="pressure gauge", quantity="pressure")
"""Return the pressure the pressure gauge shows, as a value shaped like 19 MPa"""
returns 2.1 MPa
